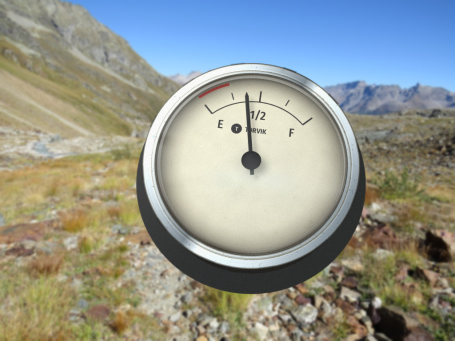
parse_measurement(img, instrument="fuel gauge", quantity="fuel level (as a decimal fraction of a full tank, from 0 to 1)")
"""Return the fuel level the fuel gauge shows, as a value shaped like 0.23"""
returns 0.375
